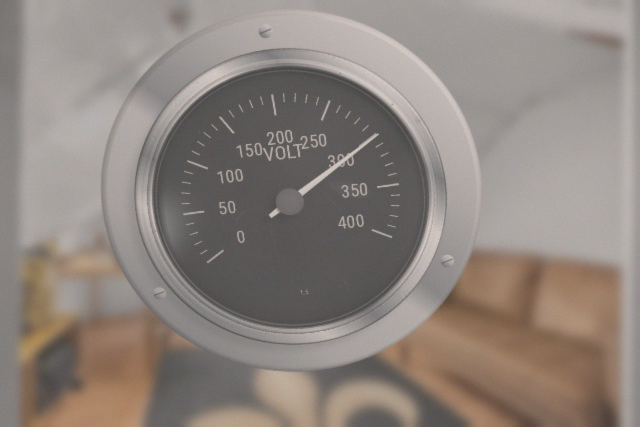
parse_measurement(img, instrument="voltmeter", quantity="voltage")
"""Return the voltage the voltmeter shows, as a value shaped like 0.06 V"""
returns 300 V
